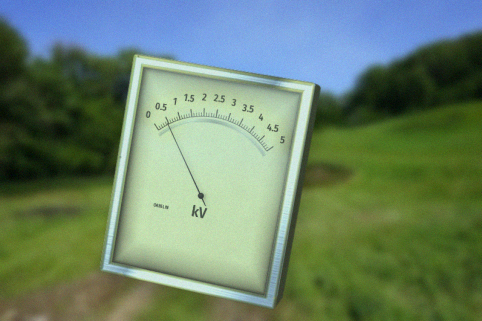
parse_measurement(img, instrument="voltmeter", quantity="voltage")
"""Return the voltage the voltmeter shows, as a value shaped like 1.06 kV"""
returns 0.5 kV
